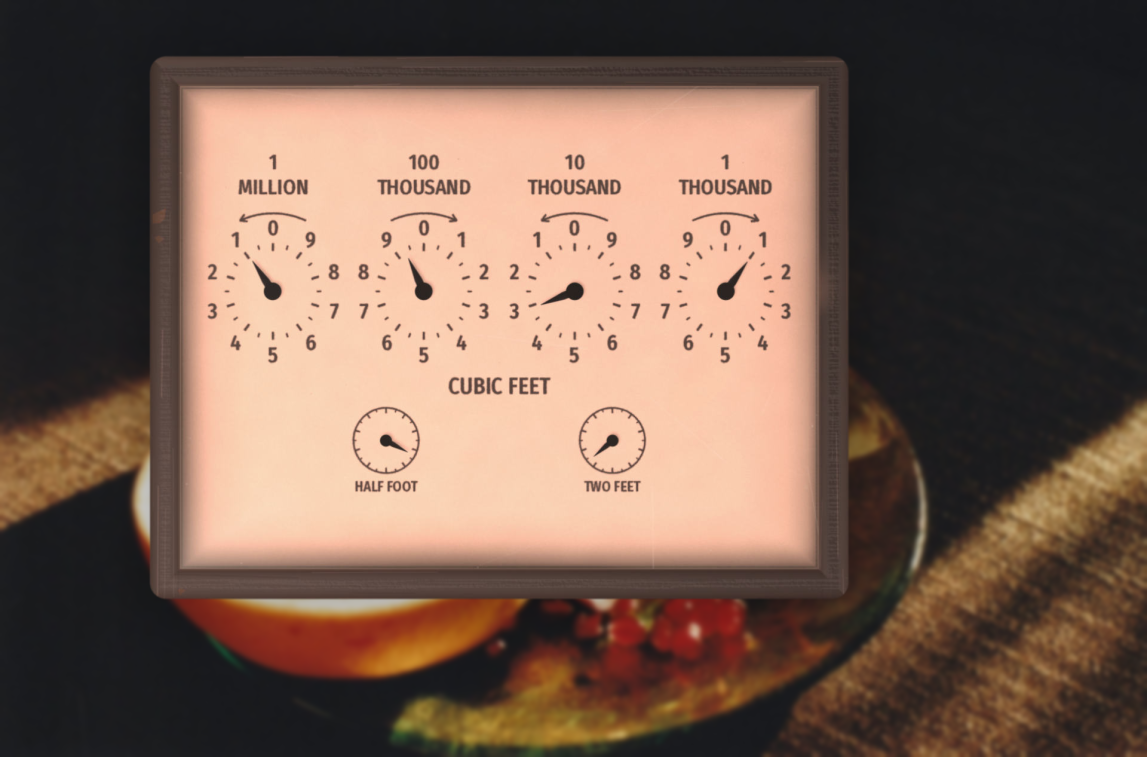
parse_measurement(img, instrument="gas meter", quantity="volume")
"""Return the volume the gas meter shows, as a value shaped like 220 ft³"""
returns 93100 ft³
